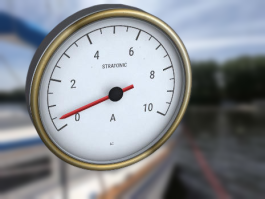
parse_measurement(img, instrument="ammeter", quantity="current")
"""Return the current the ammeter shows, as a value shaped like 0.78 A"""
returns 0.5 A
